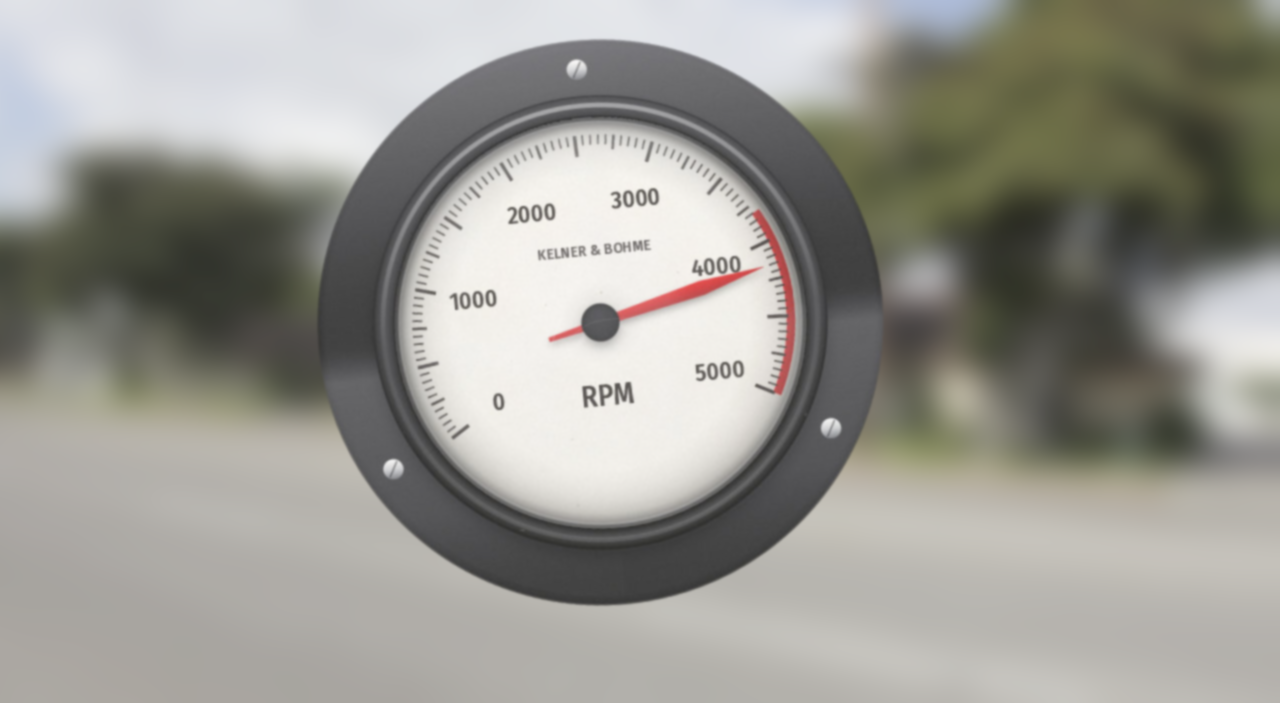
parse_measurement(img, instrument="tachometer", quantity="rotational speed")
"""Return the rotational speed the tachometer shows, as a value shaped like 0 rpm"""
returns 4150 rpm
